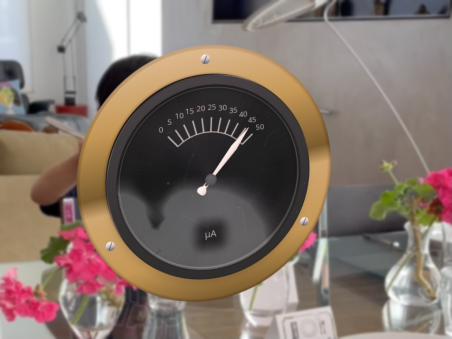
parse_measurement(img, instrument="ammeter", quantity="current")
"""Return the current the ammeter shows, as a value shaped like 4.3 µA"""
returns 45 µA
